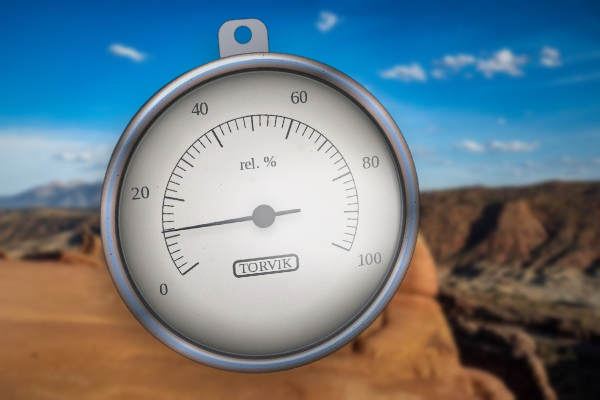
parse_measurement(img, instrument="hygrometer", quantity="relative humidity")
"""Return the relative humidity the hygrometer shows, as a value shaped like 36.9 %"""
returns 12 %
